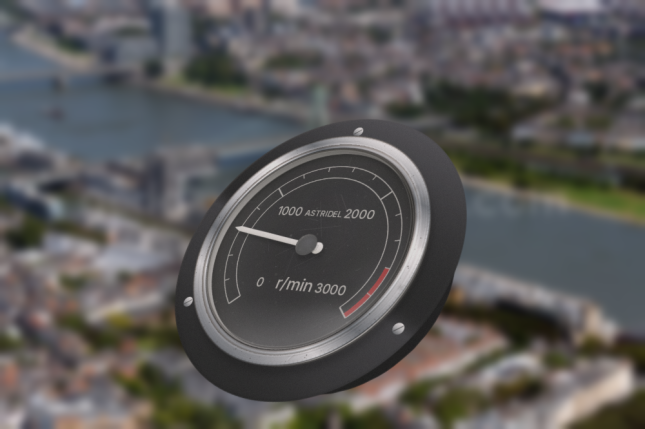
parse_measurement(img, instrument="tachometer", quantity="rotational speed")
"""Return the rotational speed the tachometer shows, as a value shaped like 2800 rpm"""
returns 600 rpm
